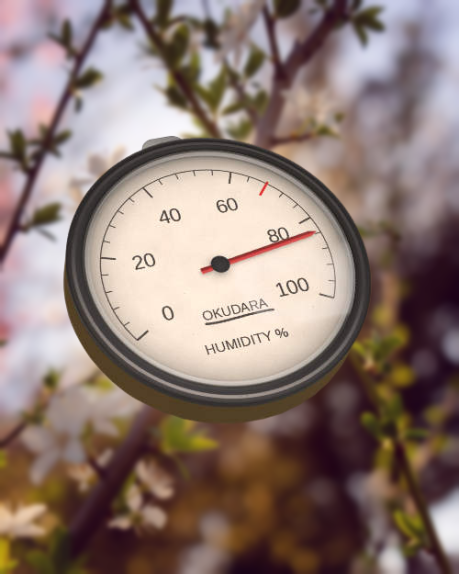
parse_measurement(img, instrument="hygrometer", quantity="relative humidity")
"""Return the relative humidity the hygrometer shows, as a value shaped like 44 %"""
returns 84 %
